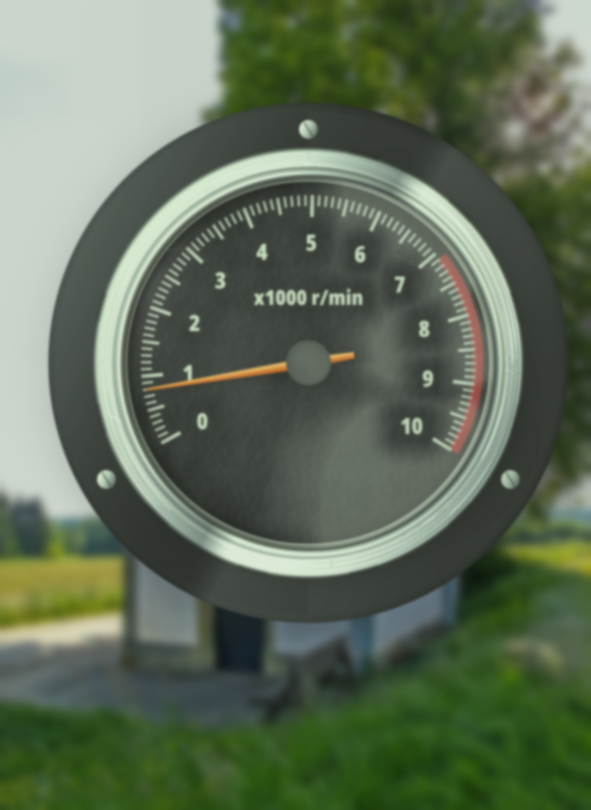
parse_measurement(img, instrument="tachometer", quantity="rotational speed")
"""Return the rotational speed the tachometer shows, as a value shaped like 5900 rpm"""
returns 800 rpm
